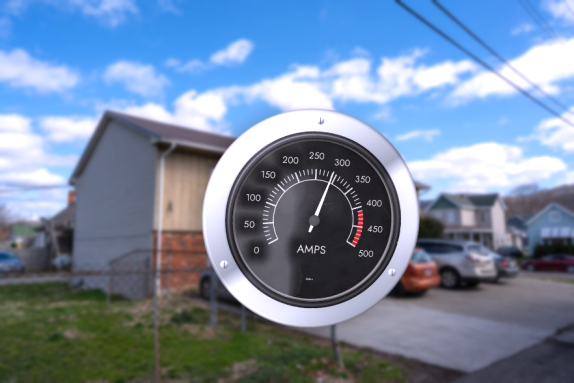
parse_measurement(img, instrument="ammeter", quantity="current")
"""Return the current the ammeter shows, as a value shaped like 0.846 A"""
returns 290 A
